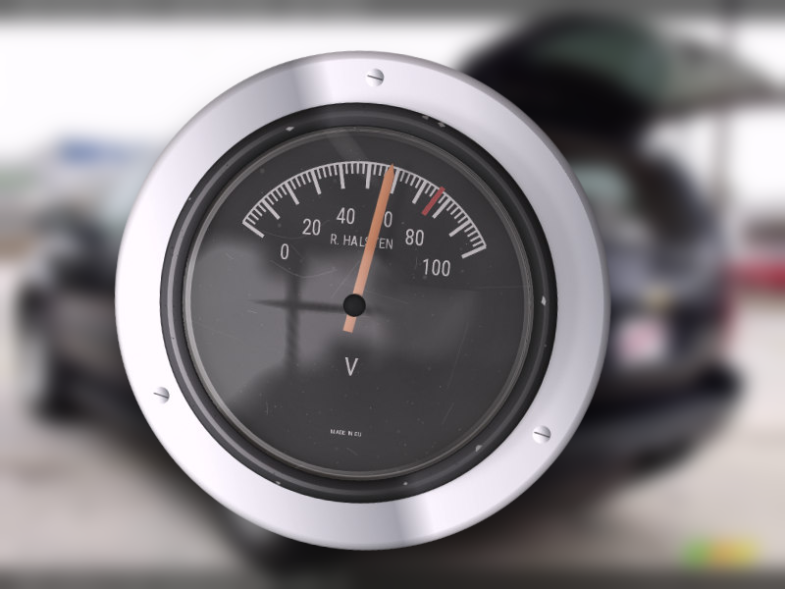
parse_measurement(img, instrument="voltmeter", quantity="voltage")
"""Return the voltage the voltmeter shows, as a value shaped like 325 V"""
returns 58 V
